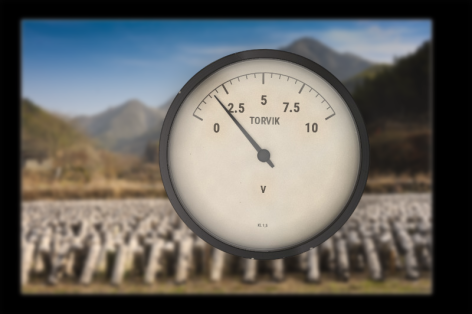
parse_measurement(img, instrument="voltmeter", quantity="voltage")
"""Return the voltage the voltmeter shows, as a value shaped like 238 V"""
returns 1.75 V
